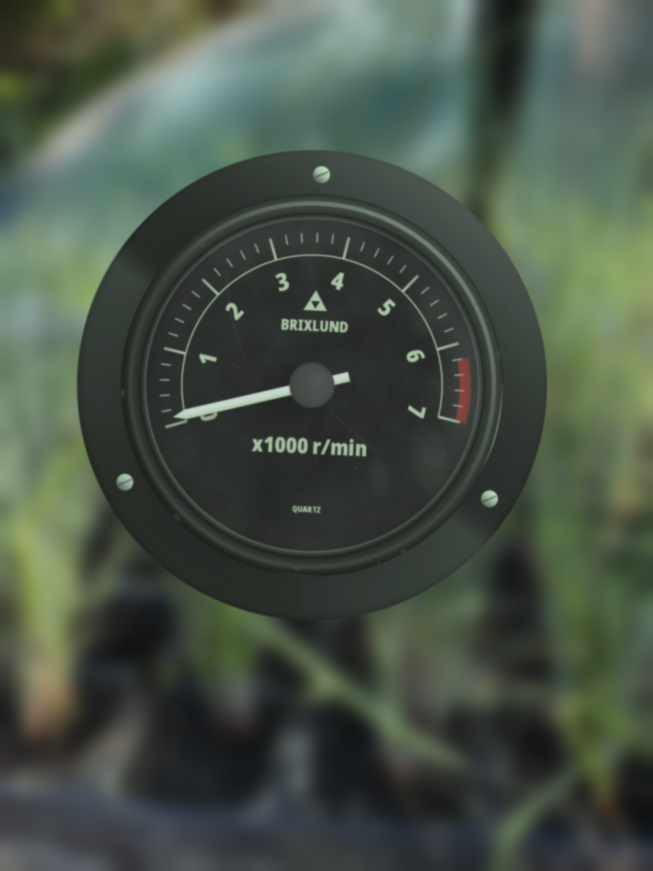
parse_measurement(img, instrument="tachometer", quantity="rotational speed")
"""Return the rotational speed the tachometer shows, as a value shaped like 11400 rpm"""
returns 100 rpm
